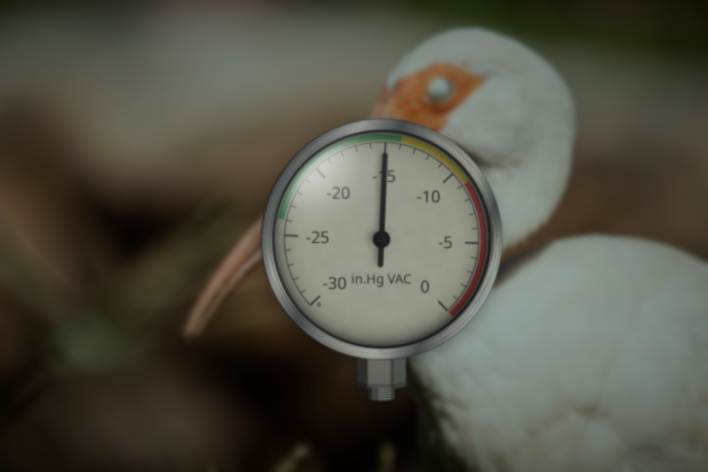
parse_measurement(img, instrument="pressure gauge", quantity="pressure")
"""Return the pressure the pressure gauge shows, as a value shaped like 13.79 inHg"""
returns -15 inHg
